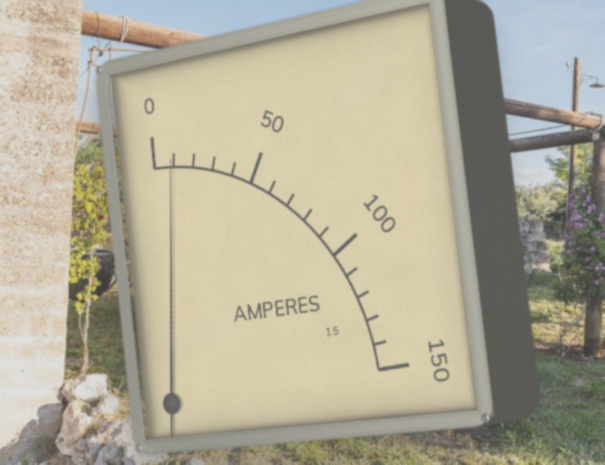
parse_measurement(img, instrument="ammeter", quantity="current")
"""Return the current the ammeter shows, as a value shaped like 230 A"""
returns 10 A
